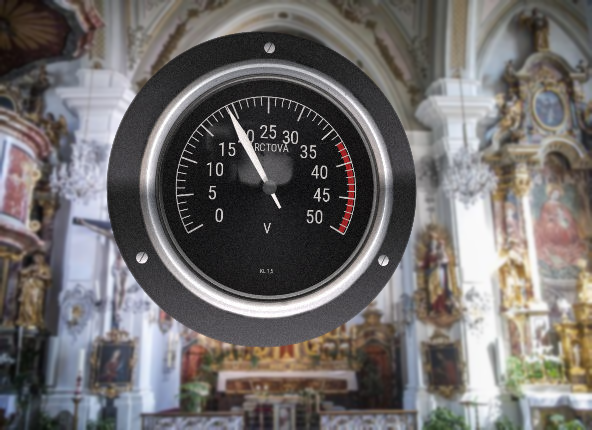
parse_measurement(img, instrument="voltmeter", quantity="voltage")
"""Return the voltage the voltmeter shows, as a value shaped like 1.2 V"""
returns 19 V
